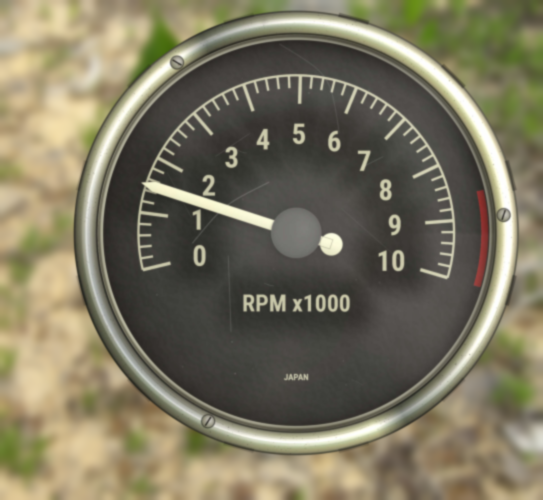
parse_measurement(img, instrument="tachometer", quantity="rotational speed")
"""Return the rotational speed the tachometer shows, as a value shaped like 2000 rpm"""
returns 1500 rpm
